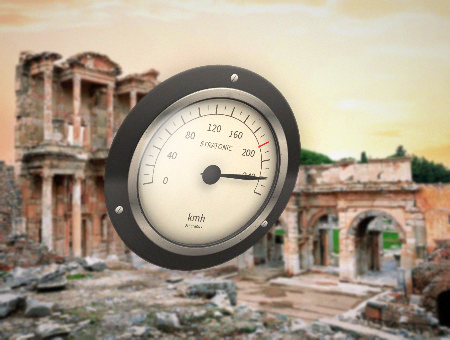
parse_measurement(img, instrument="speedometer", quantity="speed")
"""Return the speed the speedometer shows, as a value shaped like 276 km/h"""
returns 240 km/h
